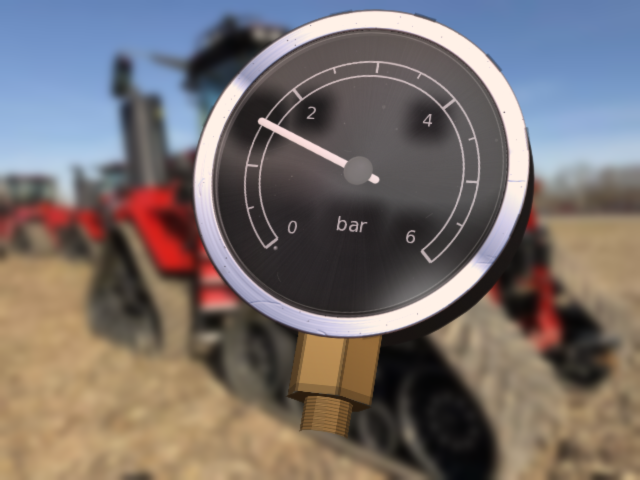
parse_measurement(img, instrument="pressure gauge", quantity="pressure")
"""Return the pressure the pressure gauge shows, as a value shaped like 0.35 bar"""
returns 1.5 bar
